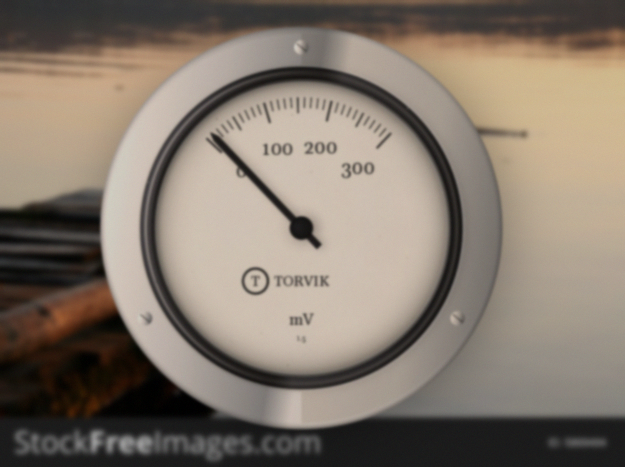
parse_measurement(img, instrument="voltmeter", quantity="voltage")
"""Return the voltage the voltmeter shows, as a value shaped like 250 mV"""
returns 10 mV
